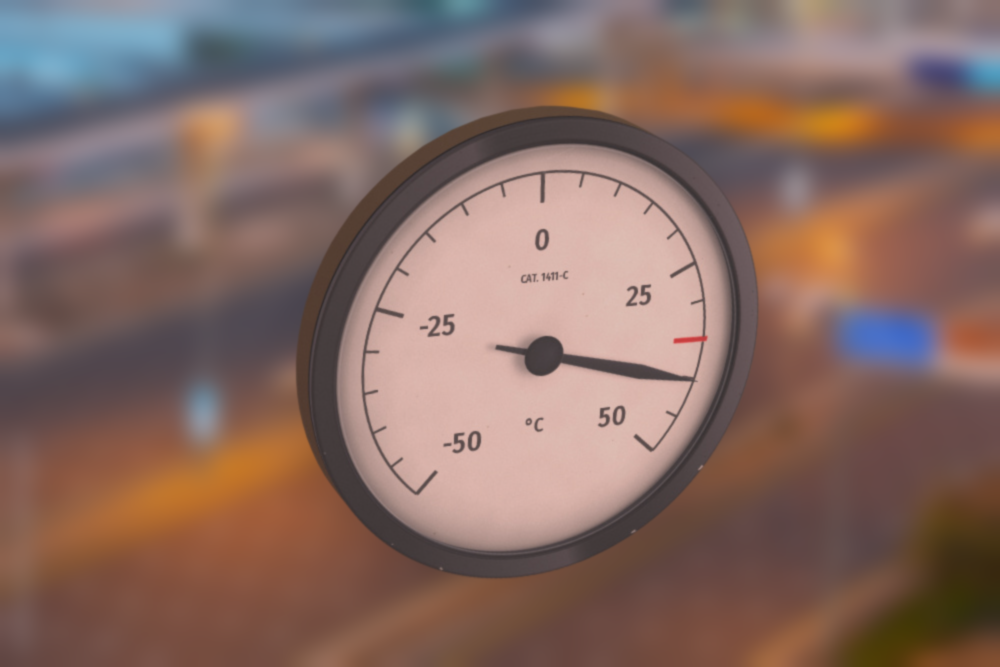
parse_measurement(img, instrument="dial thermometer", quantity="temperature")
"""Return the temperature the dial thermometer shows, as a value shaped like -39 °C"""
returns 40 °C
